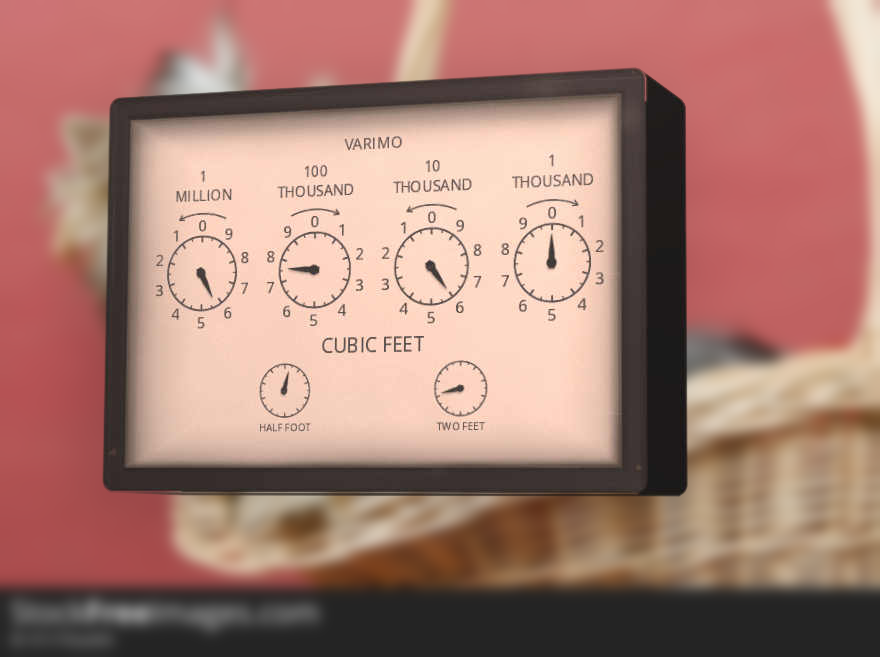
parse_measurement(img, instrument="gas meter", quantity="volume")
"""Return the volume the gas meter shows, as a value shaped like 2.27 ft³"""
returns 576000 ft³
